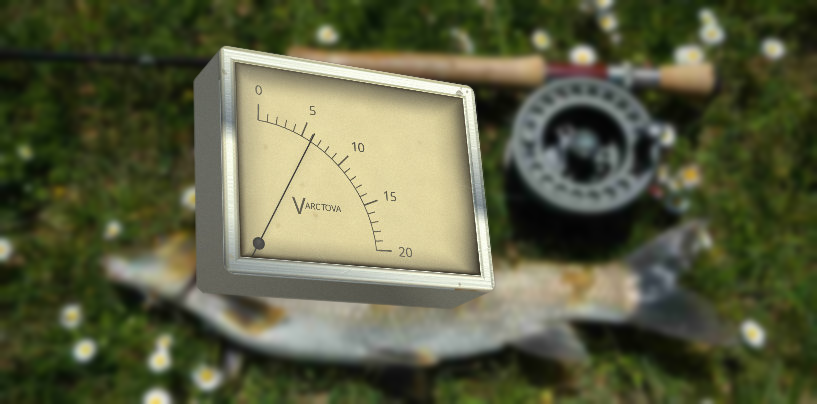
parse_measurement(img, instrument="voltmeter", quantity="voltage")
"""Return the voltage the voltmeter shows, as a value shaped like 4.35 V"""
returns 6 V
